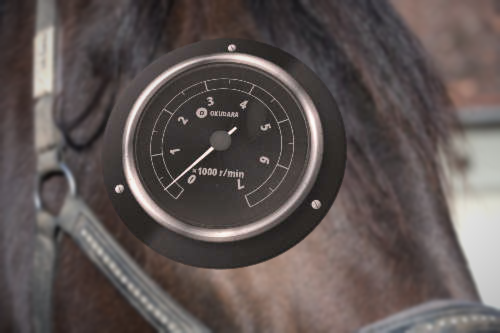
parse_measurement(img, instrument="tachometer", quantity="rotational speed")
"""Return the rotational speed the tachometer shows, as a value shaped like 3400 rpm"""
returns 250 rpm
